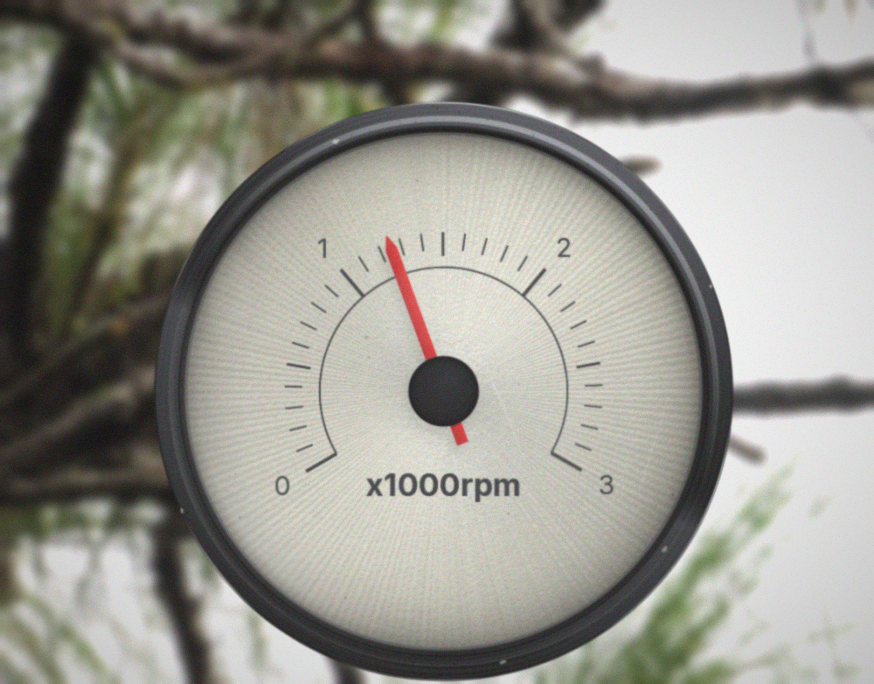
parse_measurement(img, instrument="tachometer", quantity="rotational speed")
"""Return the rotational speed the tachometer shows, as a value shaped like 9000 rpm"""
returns 1250 rpm
